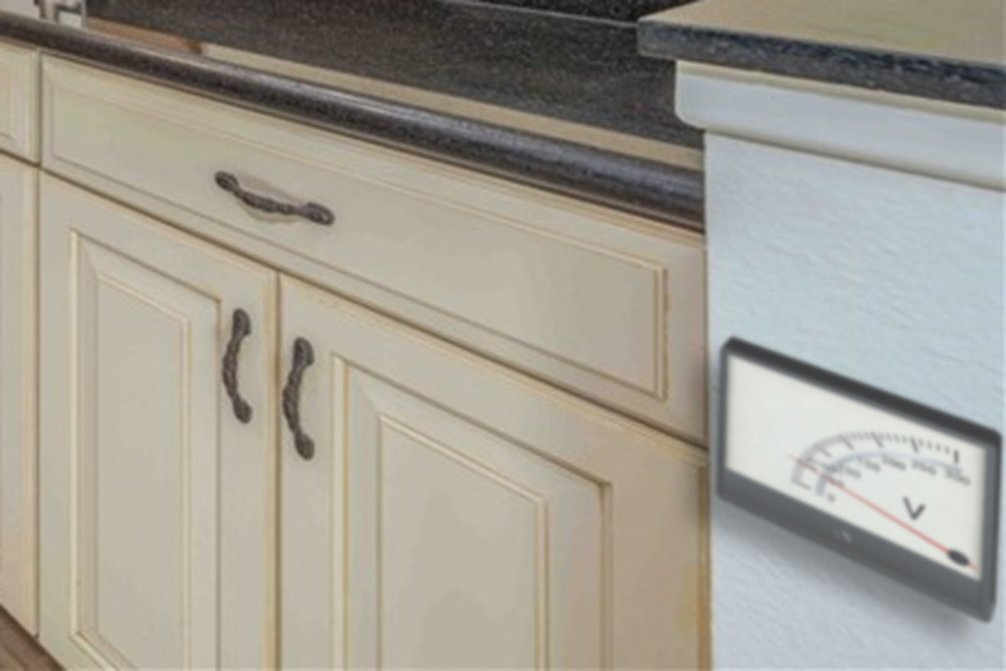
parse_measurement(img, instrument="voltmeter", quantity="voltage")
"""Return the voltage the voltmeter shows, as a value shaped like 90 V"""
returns 50 V
